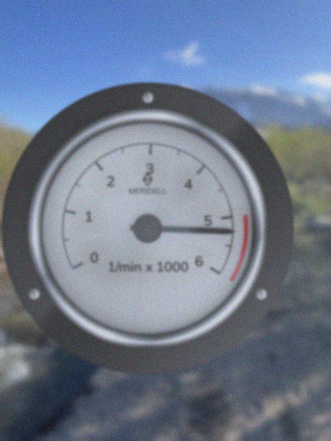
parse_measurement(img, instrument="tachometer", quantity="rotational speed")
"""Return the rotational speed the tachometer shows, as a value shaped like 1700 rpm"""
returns 5250 rpm
